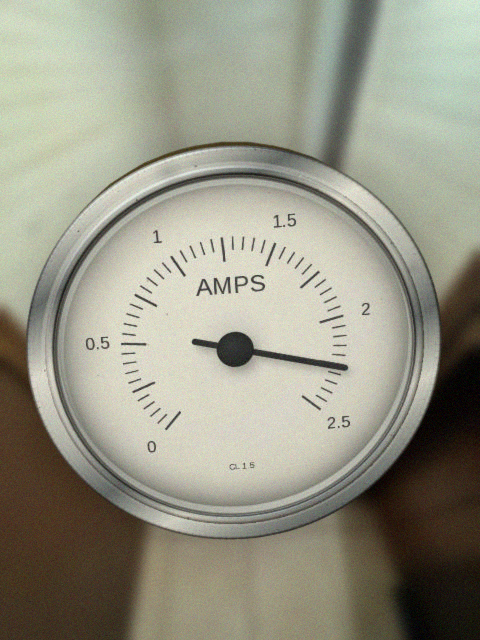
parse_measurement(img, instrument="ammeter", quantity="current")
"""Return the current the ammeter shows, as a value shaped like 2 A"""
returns 2.25 A
